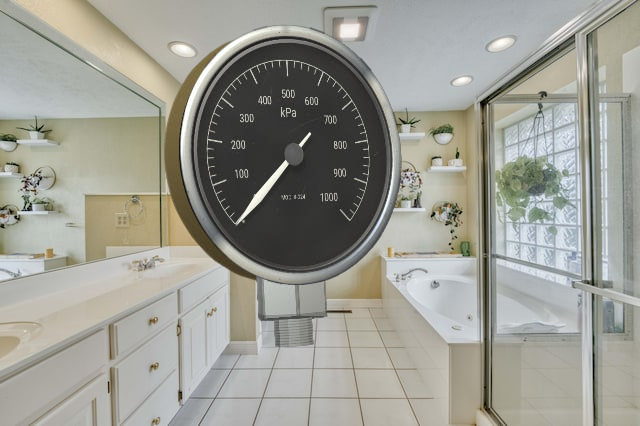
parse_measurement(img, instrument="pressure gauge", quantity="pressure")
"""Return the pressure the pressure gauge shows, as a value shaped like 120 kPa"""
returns 0 kPa
